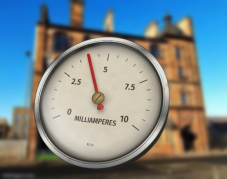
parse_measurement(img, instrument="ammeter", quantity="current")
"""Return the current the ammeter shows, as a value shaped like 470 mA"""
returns 4 mA
